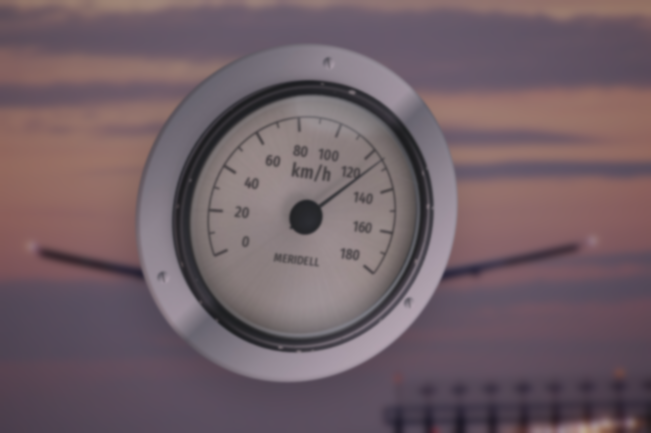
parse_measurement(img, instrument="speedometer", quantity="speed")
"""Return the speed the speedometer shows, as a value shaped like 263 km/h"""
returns 125 km/h
